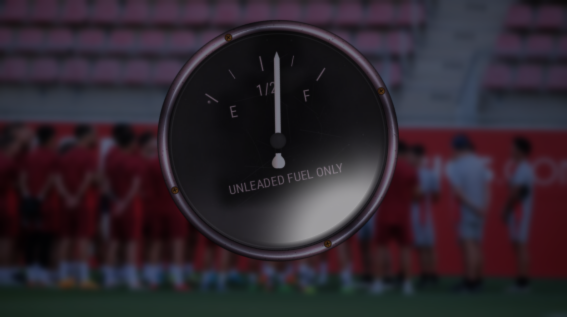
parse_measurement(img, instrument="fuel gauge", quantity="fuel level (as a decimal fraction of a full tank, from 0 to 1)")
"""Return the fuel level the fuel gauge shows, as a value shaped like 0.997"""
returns 0.625
